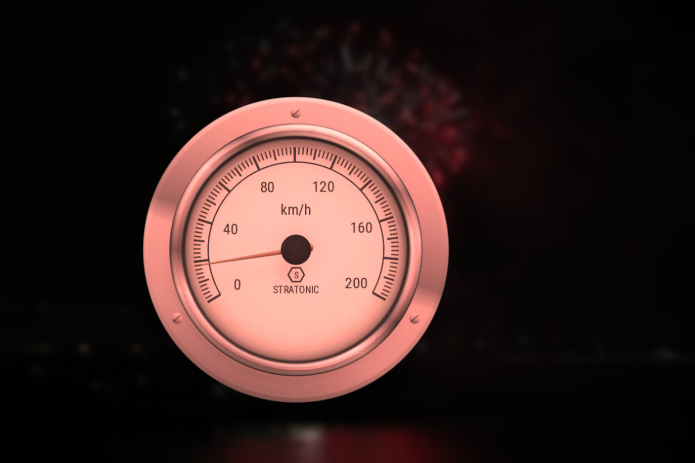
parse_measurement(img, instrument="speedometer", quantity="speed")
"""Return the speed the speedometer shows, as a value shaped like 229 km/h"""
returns 18 km/h
